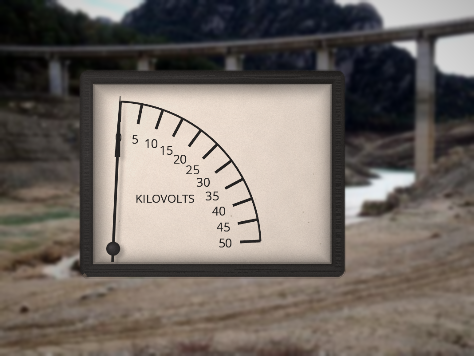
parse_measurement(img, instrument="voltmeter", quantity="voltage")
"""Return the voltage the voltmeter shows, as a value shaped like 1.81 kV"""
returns 0 kV
